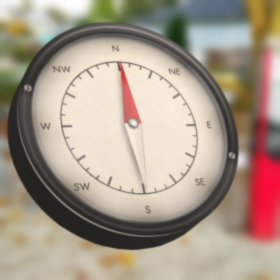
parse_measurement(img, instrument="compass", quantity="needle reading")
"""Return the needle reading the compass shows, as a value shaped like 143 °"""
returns 0 °
